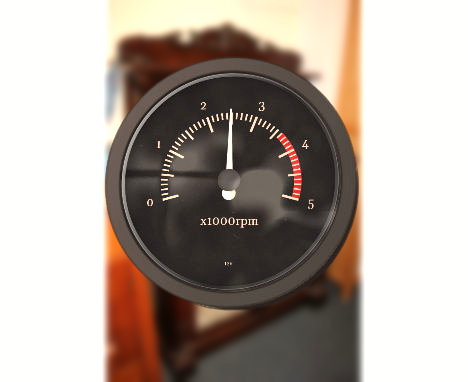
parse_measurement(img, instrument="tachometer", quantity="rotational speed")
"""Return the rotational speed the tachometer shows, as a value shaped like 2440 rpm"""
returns 2500 rpm
